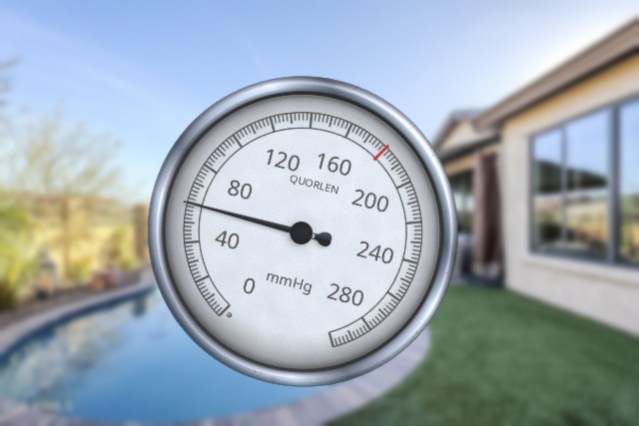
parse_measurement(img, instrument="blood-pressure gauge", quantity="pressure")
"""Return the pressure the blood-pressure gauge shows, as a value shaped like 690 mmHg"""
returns 60 mmHg
